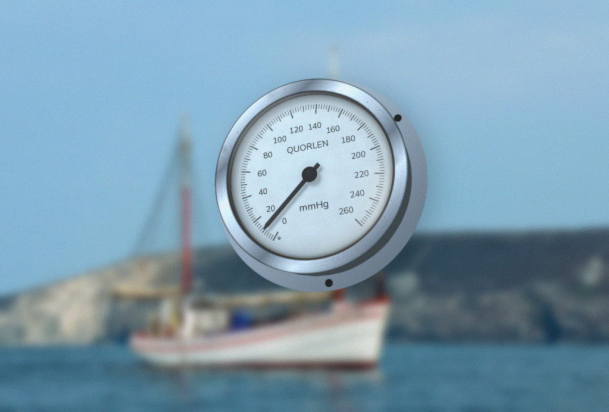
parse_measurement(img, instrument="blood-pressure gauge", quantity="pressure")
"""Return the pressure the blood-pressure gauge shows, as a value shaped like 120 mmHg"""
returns 10 mmHg
